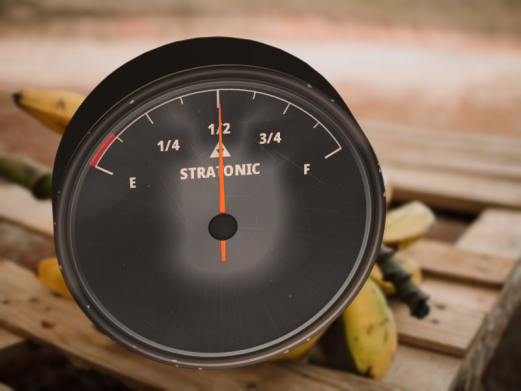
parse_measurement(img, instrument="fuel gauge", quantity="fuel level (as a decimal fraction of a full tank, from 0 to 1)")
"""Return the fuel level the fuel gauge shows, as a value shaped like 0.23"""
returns 0.5
